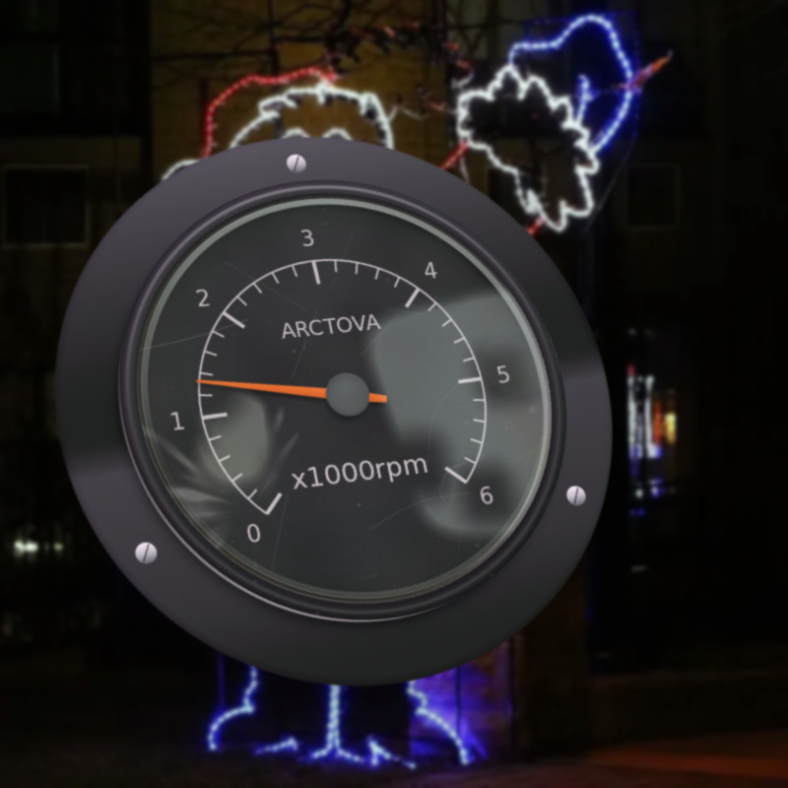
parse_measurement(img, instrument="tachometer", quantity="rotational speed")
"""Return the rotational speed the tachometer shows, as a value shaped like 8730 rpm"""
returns 1300 rpm
